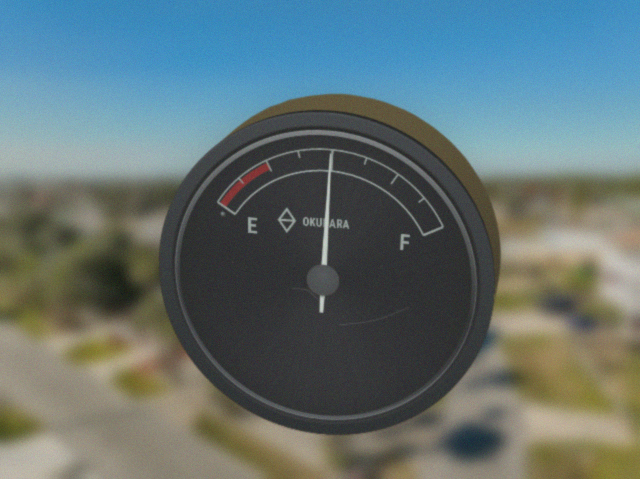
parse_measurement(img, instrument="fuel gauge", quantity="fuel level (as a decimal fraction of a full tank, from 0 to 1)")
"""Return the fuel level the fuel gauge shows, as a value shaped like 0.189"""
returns 0.5
